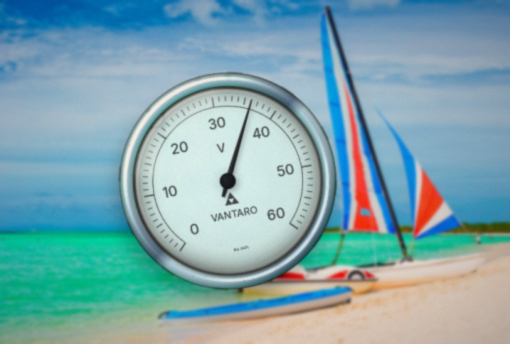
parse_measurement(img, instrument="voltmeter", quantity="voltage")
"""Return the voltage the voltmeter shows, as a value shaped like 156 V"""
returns 36 V
